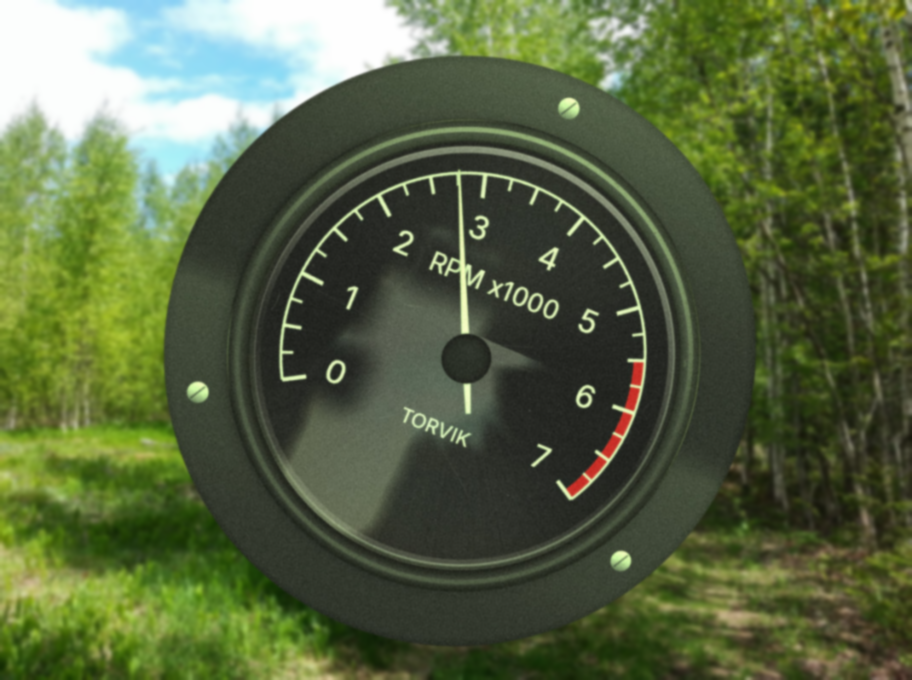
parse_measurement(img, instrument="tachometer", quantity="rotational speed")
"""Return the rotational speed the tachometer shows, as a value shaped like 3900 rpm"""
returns 2750 rpm
